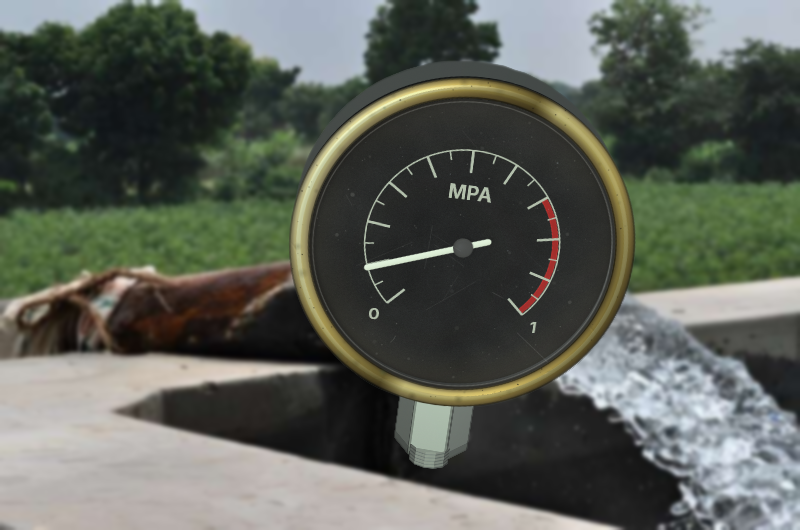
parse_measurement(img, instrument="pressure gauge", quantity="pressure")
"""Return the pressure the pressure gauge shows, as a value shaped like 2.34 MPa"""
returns 0.1 MPa
